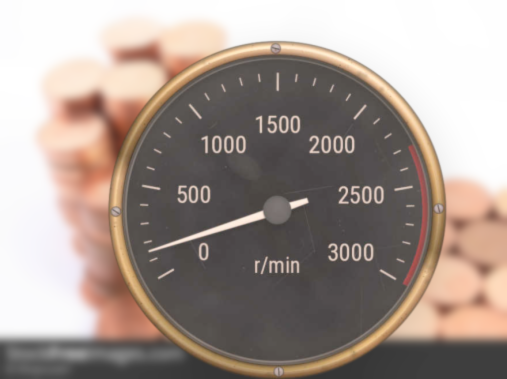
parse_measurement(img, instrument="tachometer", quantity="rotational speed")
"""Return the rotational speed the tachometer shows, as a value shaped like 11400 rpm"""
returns 150 rpm
